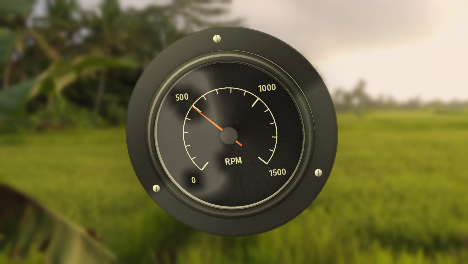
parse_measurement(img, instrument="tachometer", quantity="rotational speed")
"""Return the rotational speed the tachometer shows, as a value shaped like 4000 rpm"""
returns 500 rpm
